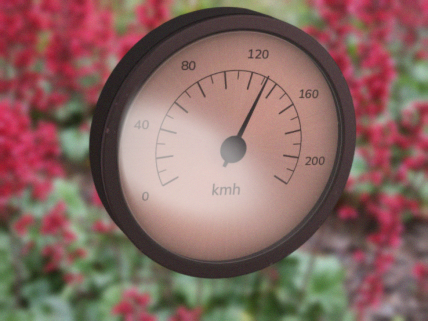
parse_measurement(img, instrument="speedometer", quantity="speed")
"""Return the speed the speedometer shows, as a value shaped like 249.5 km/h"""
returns 130 km/h
